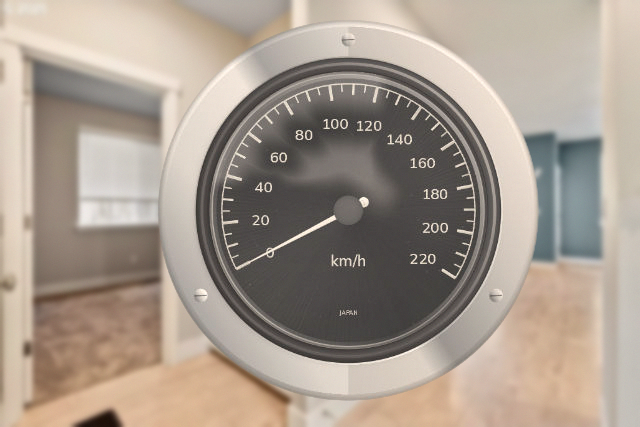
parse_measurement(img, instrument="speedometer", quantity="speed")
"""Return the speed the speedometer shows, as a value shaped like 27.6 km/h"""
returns 0 km/h
